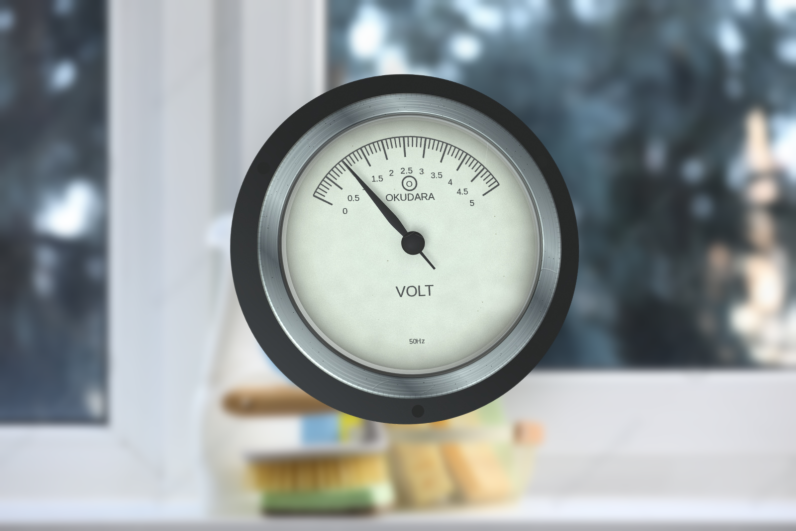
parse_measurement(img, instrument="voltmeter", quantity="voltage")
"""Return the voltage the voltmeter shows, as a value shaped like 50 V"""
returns 1 V
